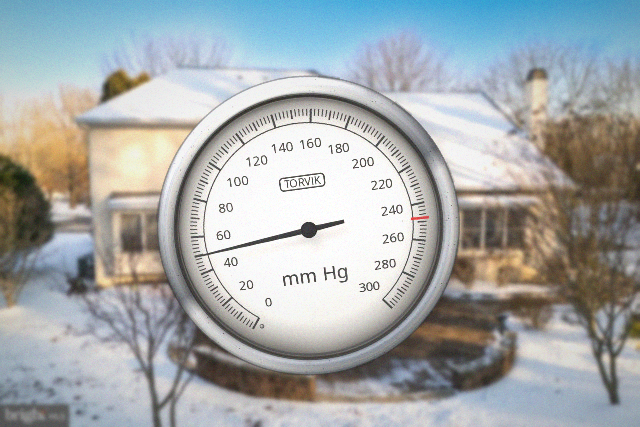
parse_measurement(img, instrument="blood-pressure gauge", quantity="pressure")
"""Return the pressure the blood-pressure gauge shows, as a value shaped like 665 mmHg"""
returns 50 mmHg
